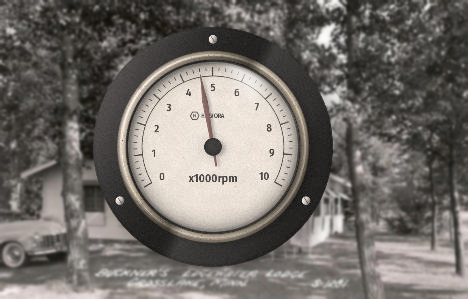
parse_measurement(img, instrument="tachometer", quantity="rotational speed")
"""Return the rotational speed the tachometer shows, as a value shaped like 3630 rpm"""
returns 4600 rpm
